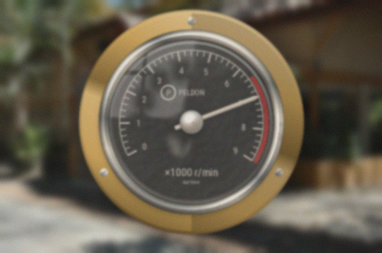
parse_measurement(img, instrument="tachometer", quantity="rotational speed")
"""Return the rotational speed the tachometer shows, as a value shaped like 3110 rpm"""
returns 7000 rpm
